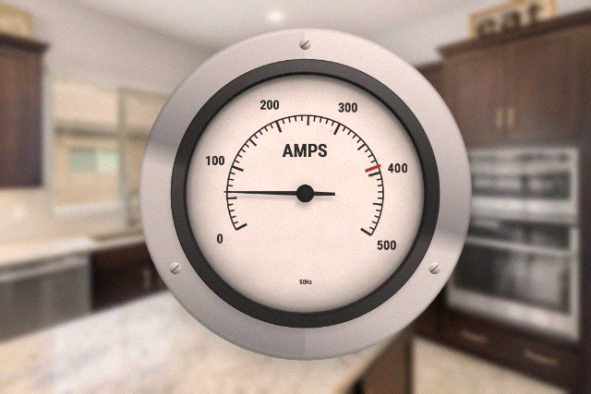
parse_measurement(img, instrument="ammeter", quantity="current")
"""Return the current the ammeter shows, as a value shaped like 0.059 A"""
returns 60 A
